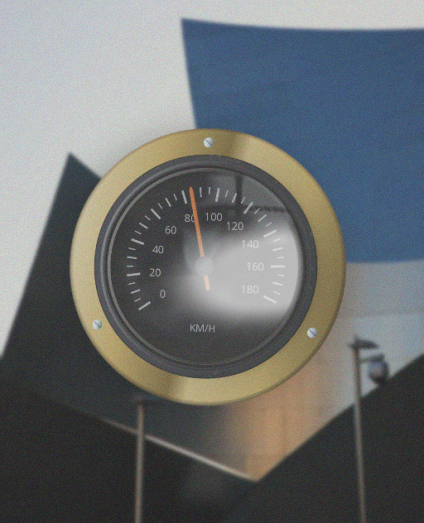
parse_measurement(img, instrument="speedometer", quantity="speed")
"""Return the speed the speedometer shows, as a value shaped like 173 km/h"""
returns 85 km/h
